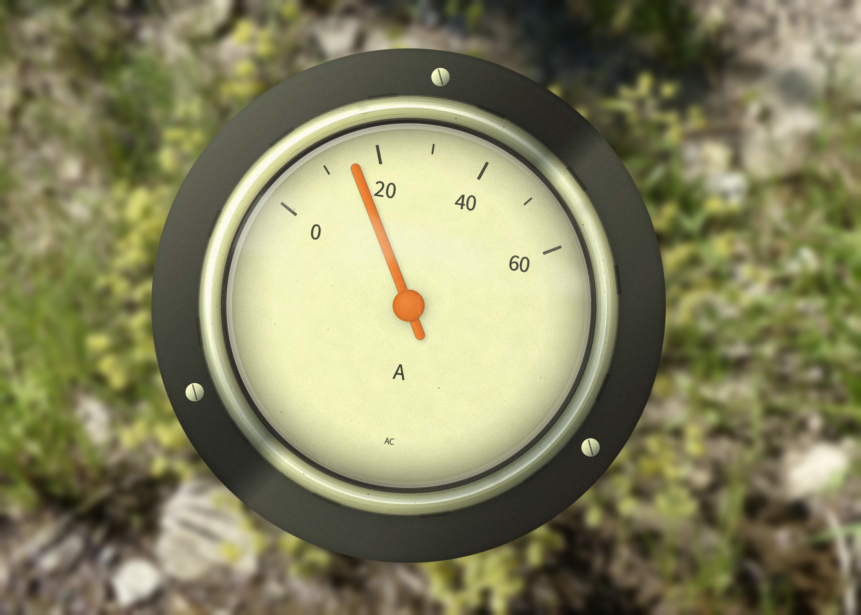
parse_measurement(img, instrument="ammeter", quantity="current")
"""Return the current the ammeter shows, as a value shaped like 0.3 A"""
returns 15 A
